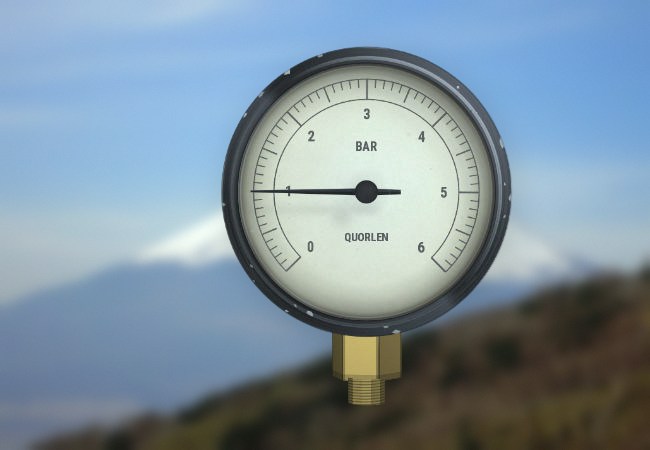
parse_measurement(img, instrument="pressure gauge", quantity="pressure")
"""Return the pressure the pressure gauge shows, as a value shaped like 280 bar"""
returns 1 bar
